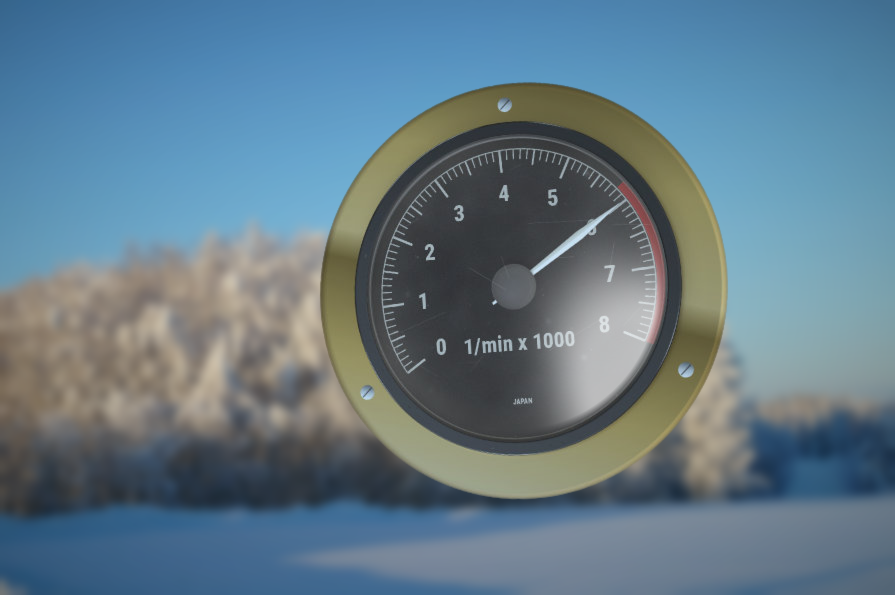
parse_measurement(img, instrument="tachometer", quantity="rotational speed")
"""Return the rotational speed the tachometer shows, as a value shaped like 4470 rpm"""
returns 6000 rpm
